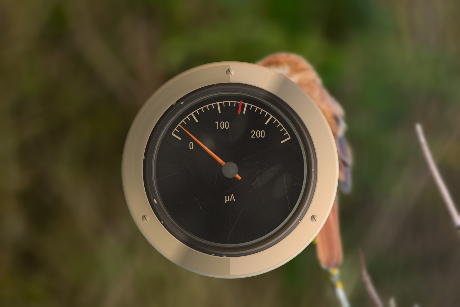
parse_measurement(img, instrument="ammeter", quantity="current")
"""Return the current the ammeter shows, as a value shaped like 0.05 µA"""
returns 20 µA
